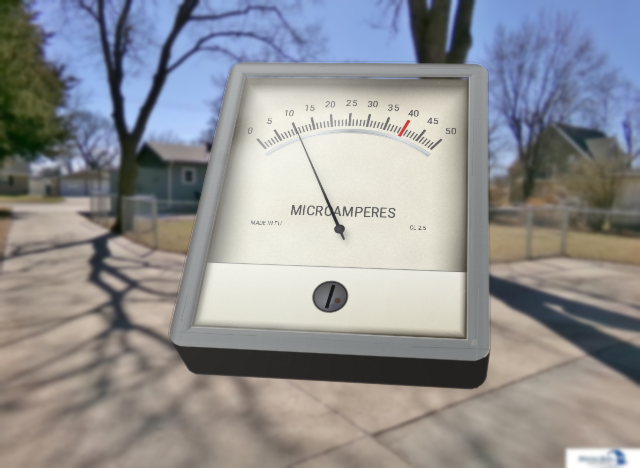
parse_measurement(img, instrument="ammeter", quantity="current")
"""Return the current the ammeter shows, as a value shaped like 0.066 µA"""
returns 10 µA
